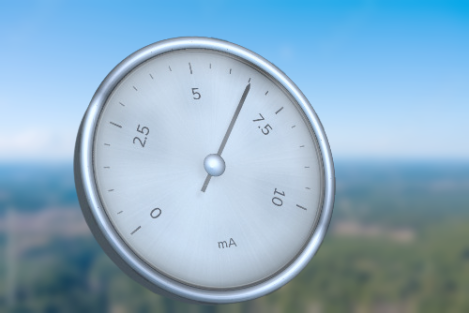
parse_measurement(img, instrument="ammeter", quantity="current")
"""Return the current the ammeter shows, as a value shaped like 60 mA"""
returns 6.5 mA
